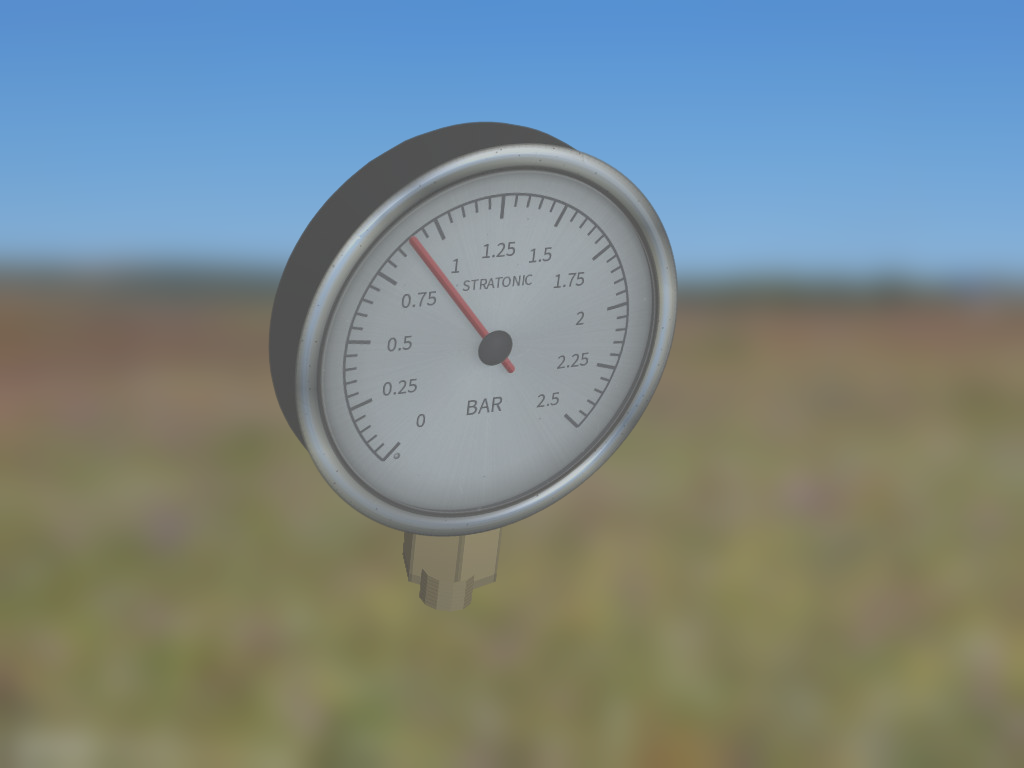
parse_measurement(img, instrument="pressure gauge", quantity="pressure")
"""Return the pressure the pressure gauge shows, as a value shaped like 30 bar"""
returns 0.9 bar
